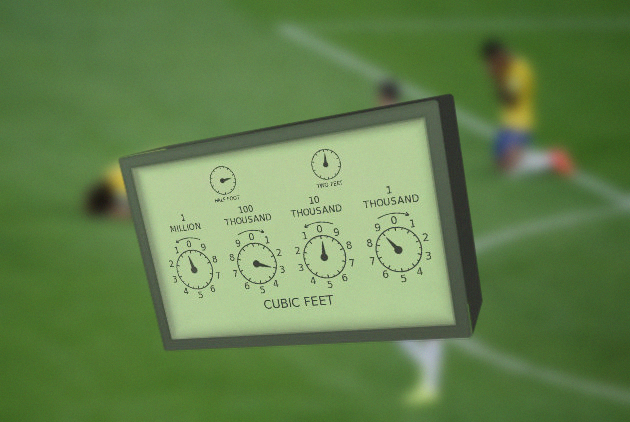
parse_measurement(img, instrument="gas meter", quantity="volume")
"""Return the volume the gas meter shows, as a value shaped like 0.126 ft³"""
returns 29900 ft³
